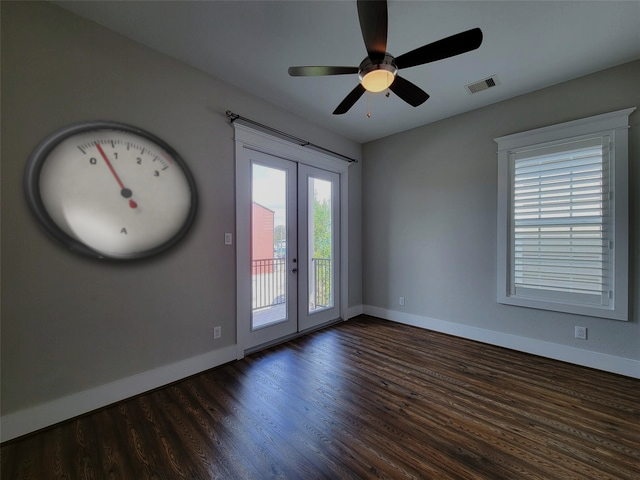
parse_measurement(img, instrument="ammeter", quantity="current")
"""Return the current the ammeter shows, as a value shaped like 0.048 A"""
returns 0.5 A
